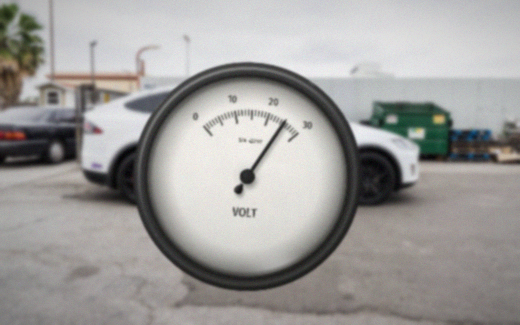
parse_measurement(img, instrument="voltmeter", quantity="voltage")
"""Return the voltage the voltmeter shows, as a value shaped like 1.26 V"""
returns 25 V
